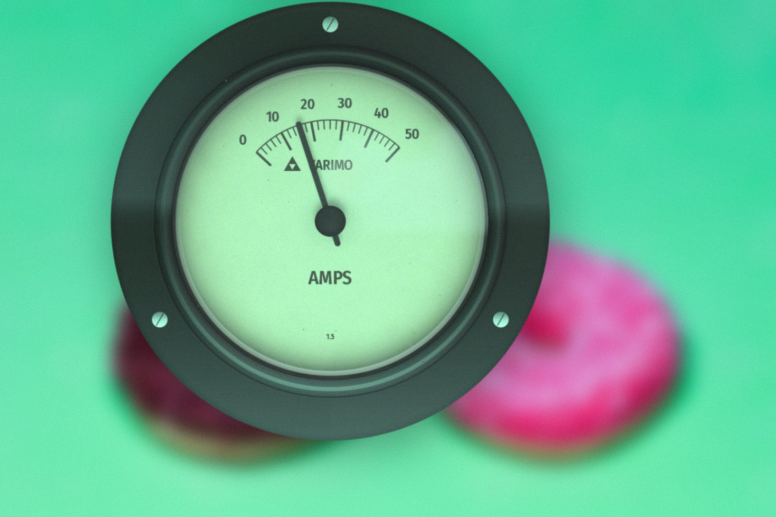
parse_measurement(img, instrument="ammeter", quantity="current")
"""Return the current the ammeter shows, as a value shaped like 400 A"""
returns 16 A
